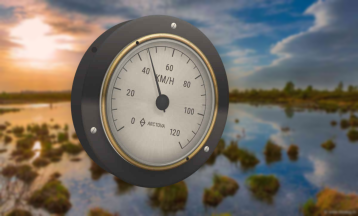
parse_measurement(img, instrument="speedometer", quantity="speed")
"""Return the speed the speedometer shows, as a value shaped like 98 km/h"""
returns 45 km/h
